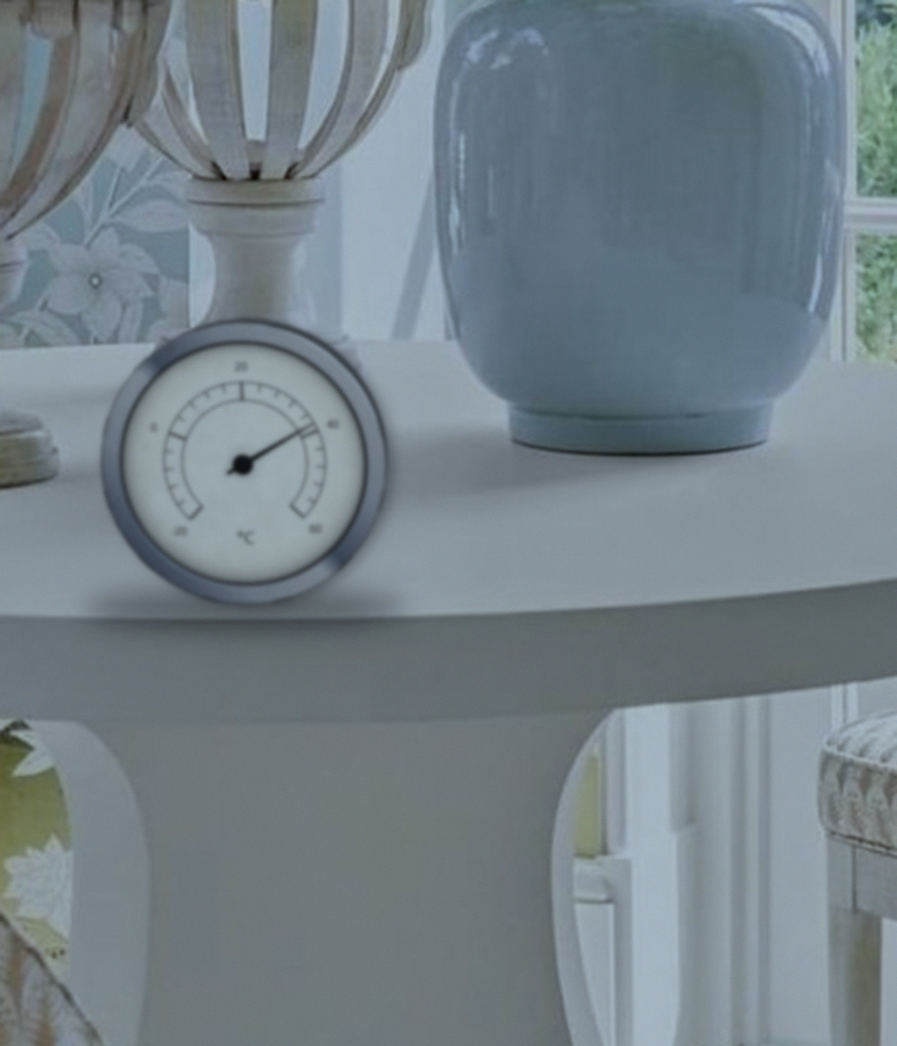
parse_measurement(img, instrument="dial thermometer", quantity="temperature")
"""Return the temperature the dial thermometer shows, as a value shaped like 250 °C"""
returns 38 °C
